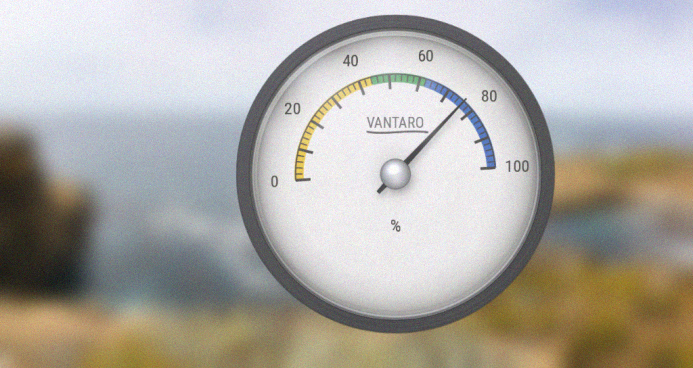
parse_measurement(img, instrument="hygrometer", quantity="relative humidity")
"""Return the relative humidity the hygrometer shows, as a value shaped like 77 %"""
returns 76 %
